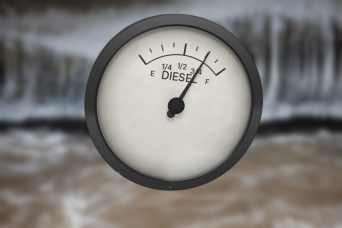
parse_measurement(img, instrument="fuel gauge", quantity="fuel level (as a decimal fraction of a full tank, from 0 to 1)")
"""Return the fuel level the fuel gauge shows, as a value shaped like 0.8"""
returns 0.75
